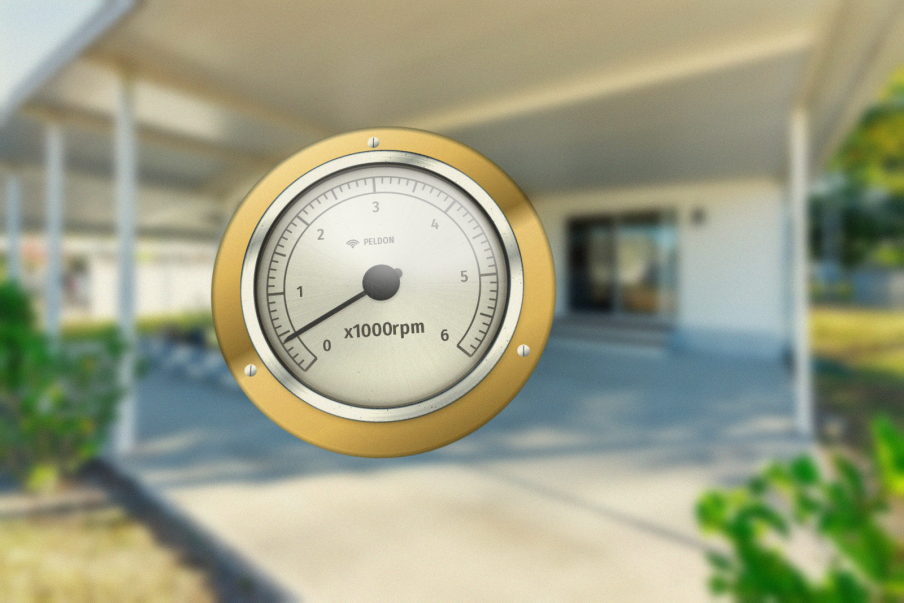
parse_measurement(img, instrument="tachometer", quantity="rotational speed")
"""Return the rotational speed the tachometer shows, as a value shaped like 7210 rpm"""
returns 400 rpm
